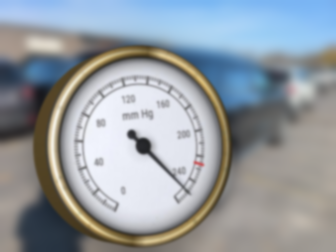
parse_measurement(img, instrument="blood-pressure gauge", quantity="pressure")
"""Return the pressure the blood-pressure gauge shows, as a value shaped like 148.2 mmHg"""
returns 250 mmHg
